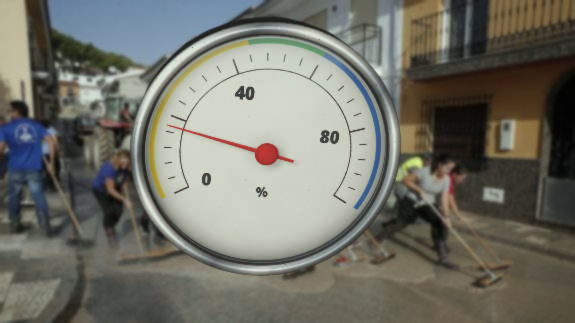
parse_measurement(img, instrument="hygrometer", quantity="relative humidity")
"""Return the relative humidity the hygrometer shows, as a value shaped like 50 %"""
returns 18 %
